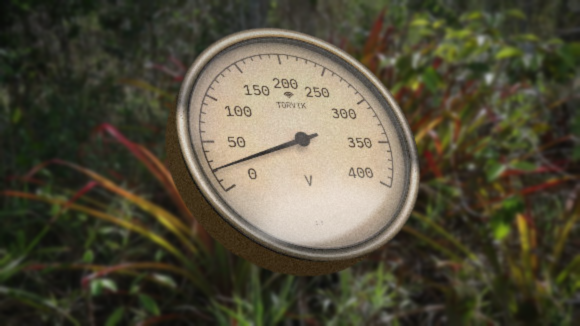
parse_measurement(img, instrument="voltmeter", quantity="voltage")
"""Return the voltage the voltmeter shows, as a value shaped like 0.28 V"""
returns 20 V
